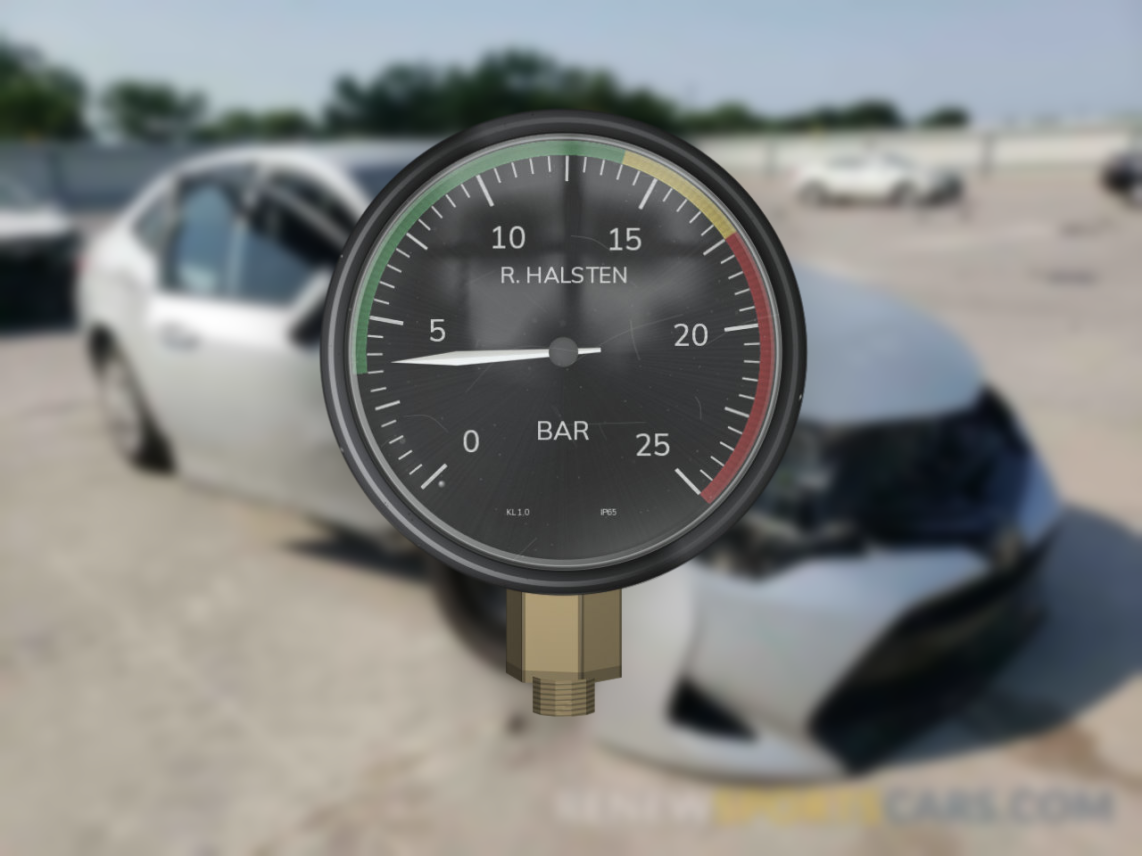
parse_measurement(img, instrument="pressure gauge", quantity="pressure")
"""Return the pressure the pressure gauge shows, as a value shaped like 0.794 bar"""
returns 3.75 bar
